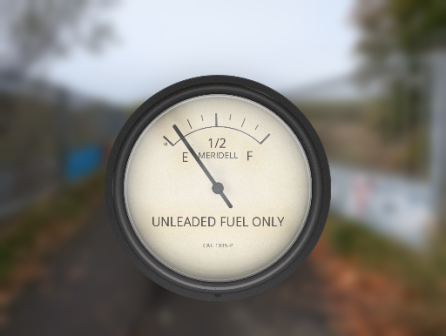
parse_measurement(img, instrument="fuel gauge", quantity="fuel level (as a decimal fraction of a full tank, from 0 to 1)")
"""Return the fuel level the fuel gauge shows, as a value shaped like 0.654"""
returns 0.125
